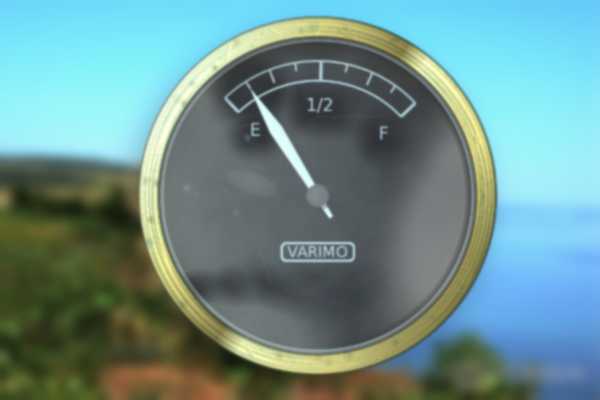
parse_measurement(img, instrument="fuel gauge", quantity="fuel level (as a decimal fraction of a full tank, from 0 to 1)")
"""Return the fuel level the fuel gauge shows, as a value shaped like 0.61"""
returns 0.125
